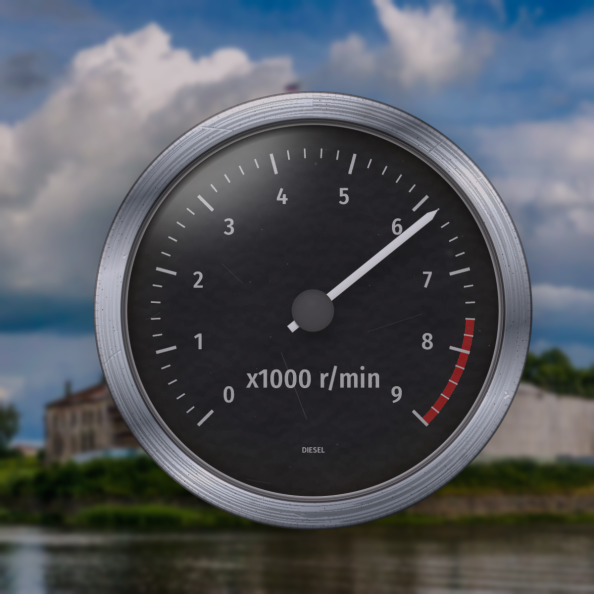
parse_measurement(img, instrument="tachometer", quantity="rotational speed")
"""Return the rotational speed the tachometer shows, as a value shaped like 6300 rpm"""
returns 6200 rpm
